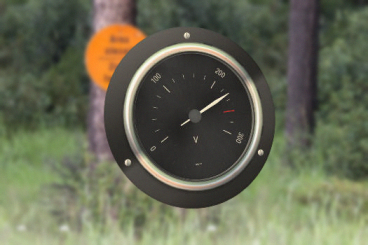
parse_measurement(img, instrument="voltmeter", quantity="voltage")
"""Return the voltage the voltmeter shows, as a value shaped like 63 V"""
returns 230 V
